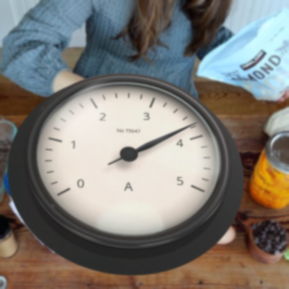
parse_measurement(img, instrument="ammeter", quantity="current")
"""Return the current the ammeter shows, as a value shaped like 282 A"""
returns 3.8 A
